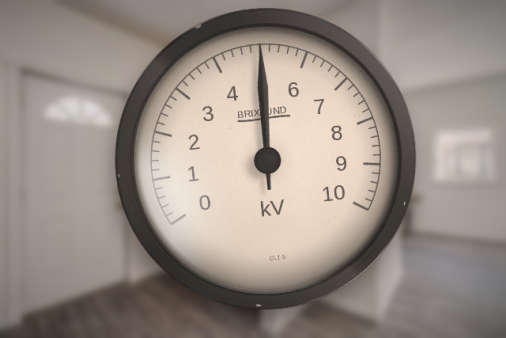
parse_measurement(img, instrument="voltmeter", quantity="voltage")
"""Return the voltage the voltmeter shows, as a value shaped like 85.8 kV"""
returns 5 kV
